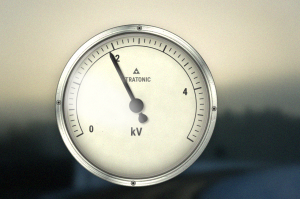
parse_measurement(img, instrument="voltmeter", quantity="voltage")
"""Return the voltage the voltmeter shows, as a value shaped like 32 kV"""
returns 1.9 kV
